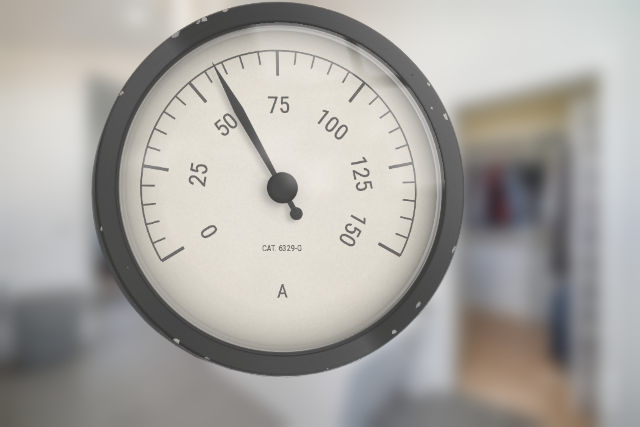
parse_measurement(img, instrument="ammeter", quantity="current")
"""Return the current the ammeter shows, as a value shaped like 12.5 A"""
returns 57.5 A
